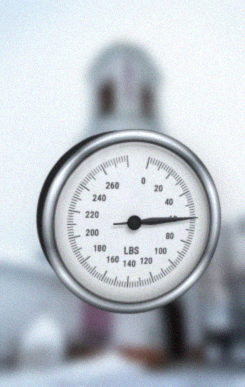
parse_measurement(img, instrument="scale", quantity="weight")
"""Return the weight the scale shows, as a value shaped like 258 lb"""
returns 60 lb
